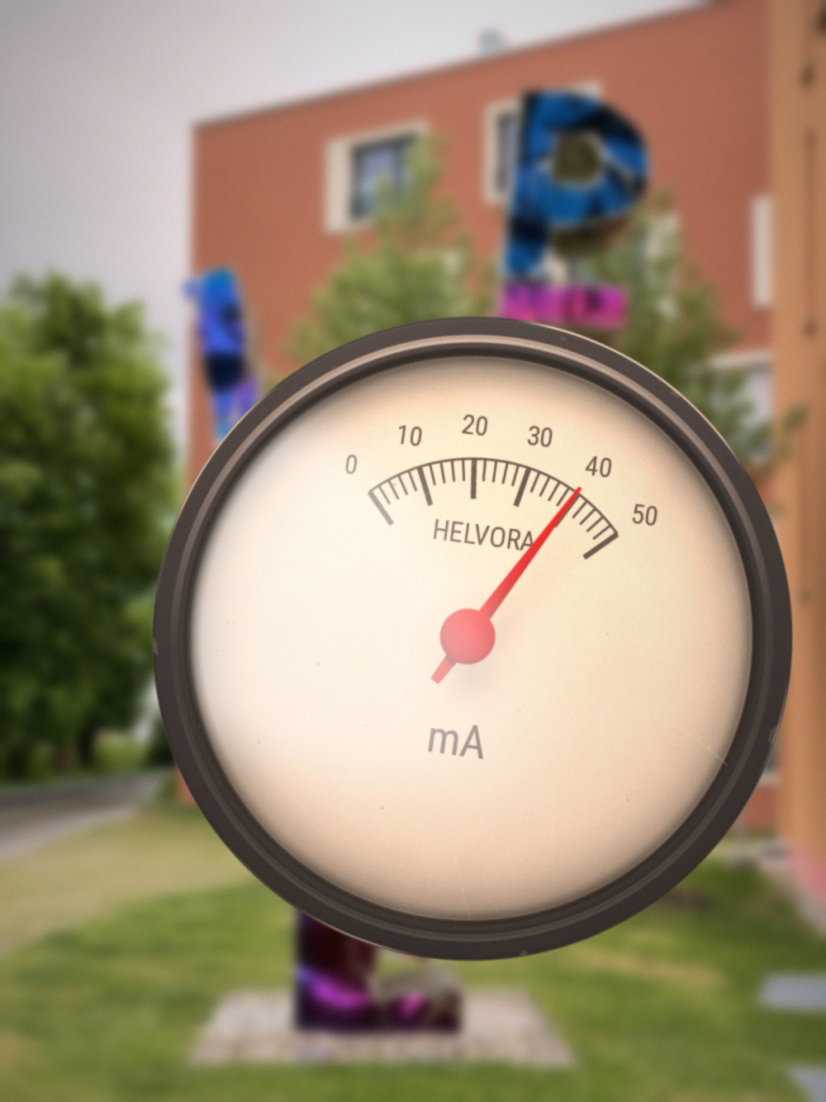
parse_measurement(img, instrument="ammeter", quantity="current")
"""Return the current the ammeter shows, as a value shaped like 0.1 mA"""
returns 40 mA
